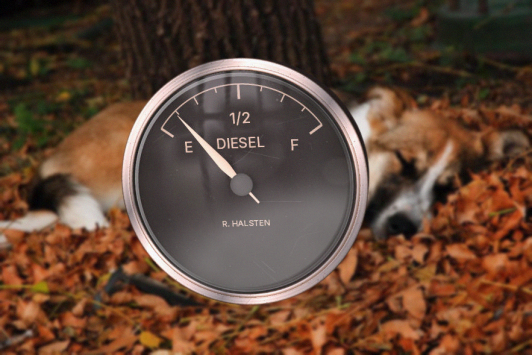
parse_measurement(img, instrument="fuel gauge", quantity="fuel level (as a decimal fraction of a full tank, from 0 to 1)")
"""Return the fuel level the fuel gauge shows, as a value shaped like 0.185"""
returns 0.125
